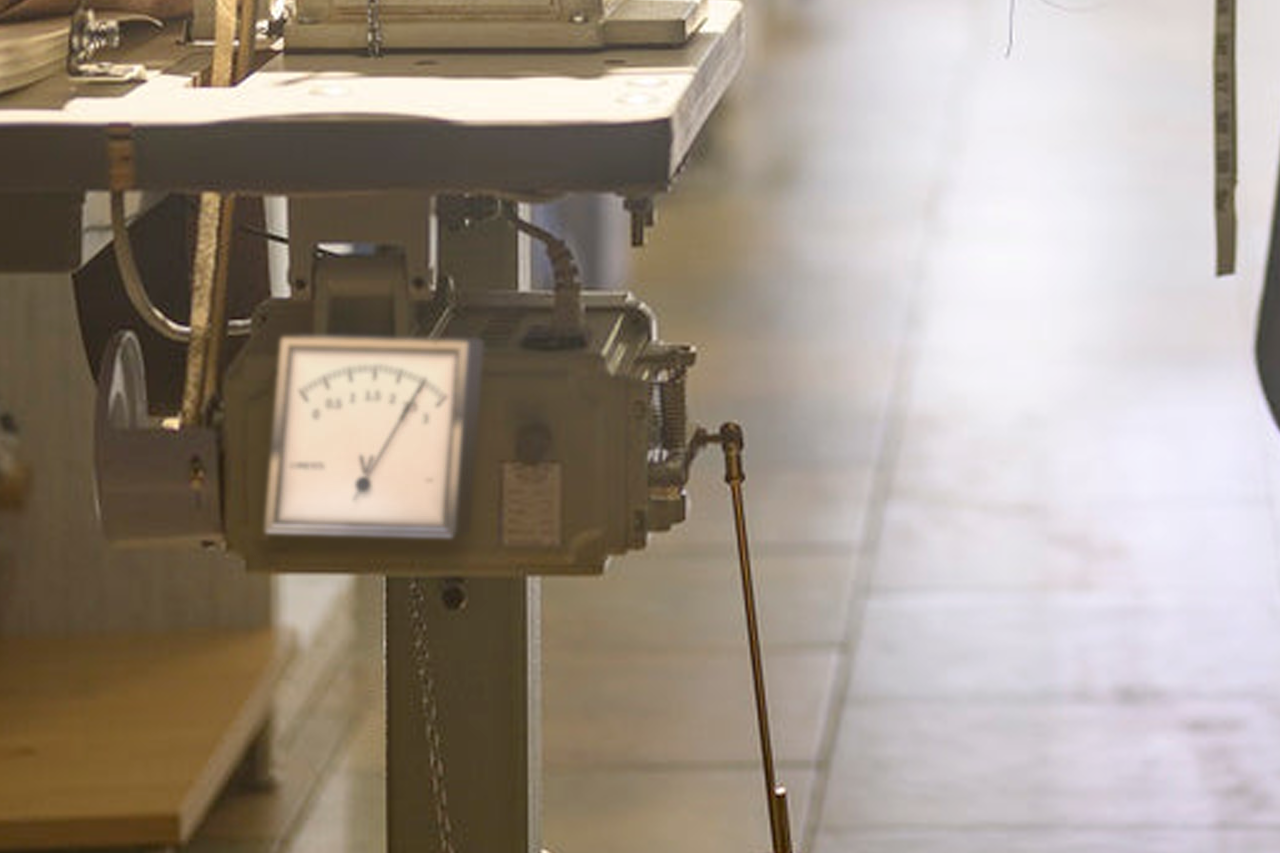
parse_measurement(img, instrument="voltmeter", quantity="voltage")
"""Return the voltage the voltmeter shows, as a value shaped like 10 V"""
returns 2.5 V
